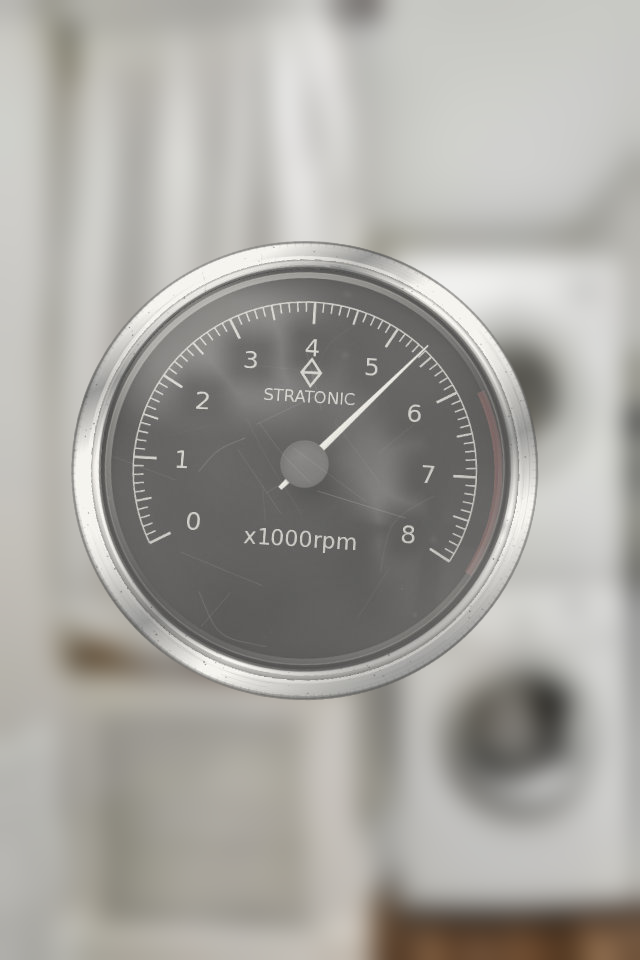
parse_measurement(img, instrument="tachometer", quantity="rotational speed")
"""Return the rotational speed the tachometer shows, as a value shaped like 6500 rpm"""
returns 5400 rpm
